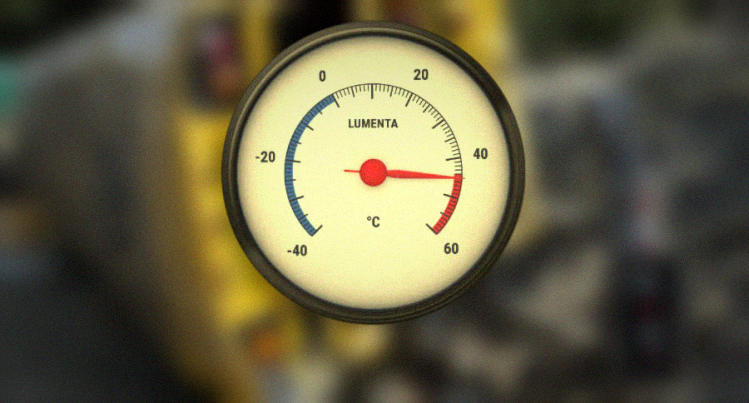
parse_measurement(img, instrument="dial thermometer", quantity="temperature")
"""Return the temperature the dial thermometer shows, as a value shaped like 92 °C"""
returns 45 °C
